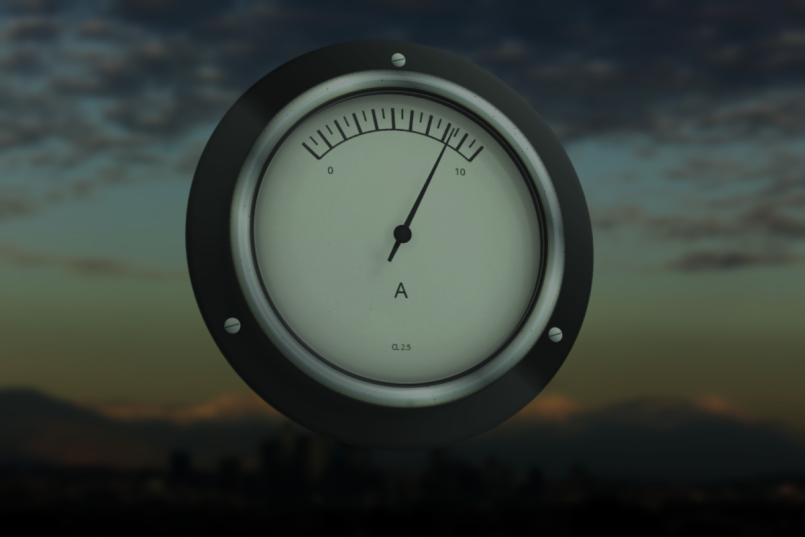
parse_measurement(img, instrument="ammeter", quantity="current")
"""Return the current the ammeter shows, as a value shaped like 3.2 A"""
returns 8.25 A
